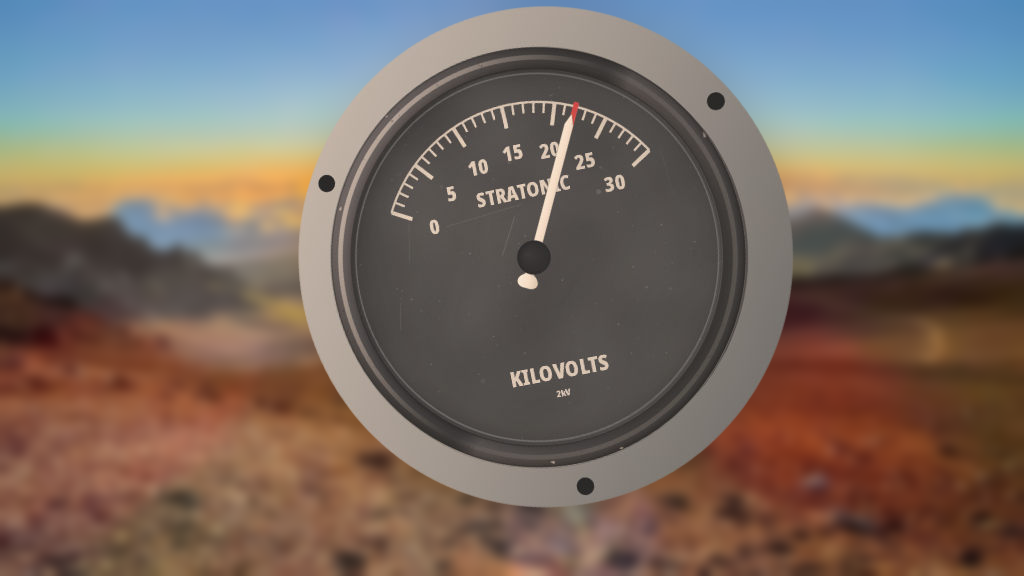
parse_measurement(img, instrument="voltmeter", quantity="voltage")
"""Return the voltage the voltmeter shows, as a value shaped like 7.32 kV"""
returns 22 kV
